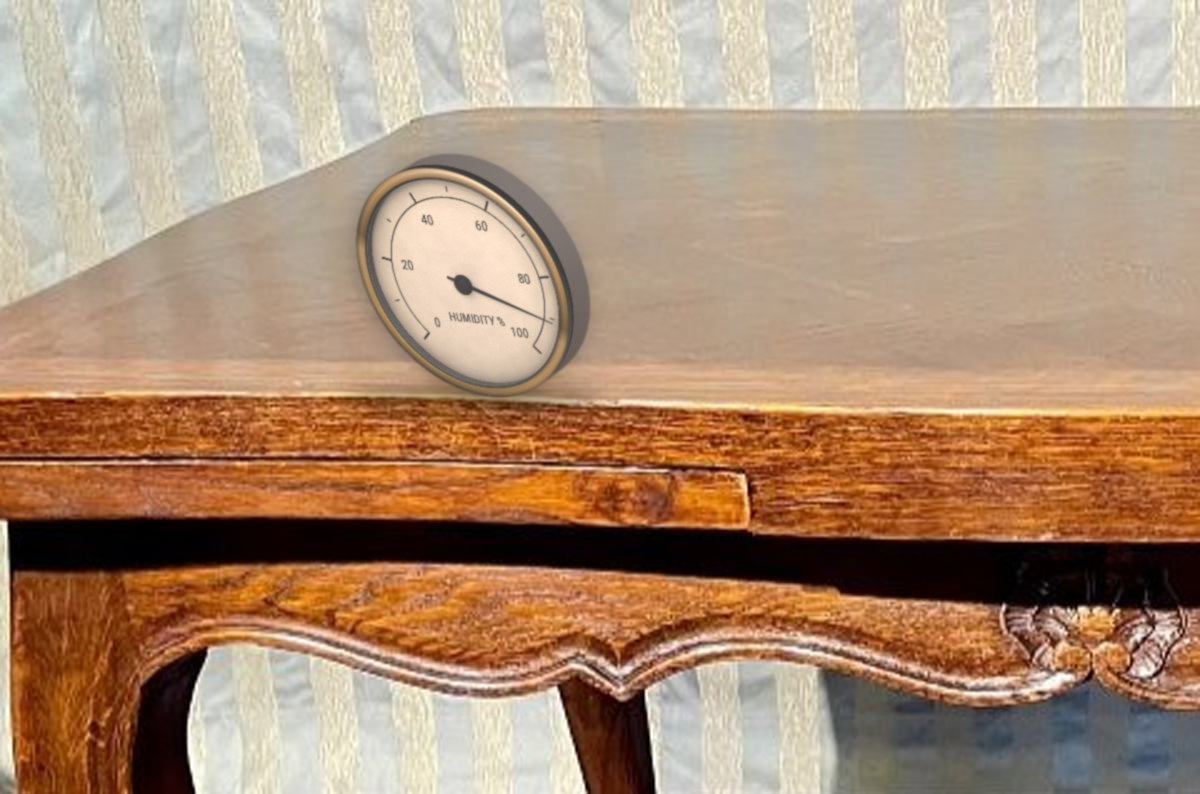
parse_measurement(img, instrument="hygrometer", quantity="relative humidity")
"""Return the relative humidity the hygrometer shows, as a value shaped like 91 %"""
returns 90 %
